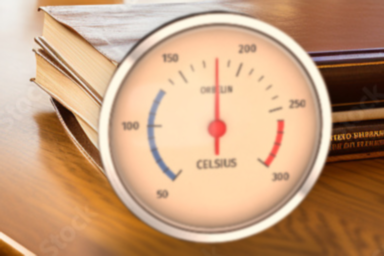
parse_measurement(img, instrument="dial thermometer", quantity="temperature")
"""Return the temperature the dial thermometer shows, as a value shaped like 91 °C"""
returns 180 °C
